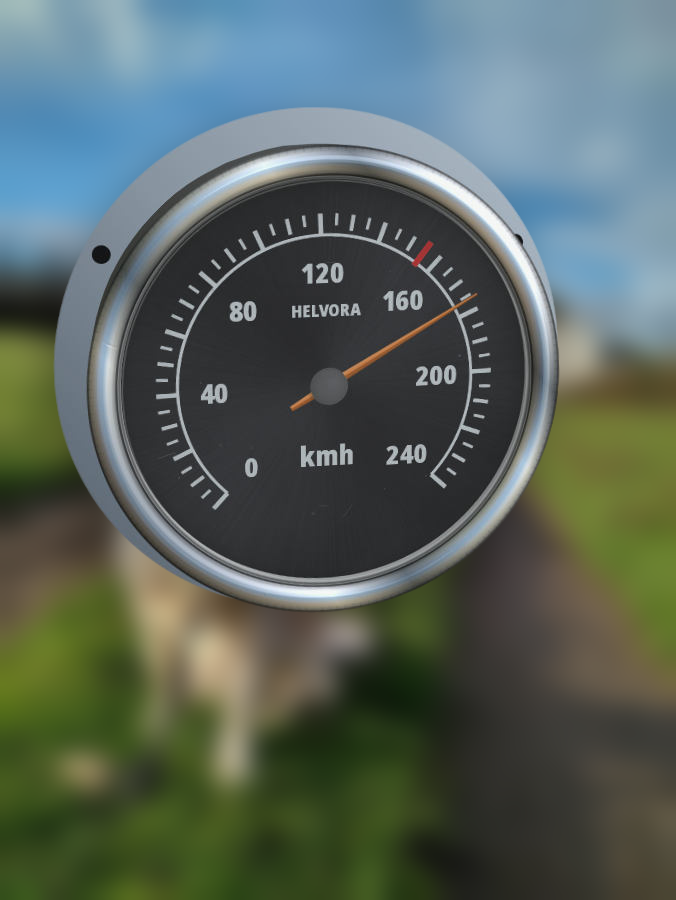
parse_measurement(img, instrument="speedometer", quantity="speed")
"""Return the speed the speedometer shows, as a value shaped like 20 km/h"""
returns 175 km/h
